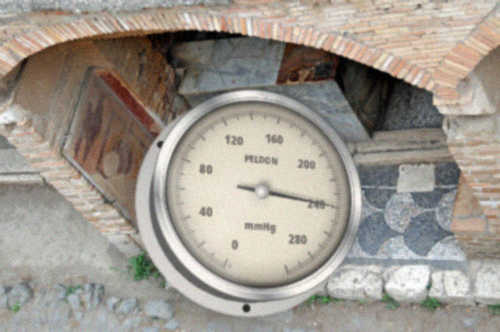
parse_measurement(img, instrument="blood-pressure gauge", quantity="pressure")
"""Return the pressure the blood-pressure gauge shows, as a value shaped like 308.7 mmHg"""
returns 240 mmHg
